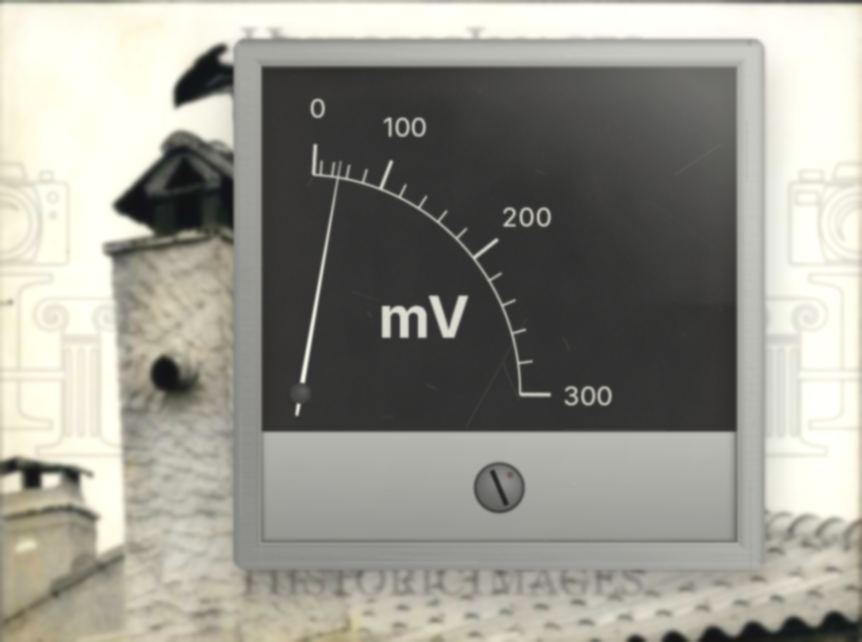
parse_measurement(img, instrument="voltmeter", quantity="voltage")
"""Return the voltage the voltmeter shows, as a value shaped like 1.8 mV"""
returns 50 mV
